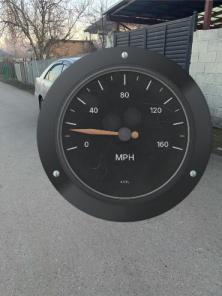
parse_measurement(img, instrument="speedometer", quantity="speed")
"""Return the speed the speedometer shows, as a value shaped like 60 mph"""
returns 15 mph
